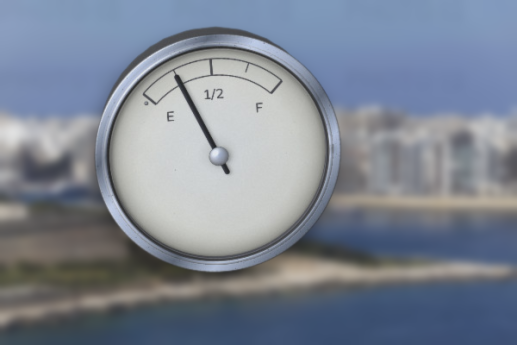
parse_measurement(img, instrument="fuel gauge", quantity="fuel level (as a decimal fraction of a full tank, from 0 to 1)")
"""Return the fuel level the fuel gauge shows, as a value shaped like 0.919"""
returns 0.25
